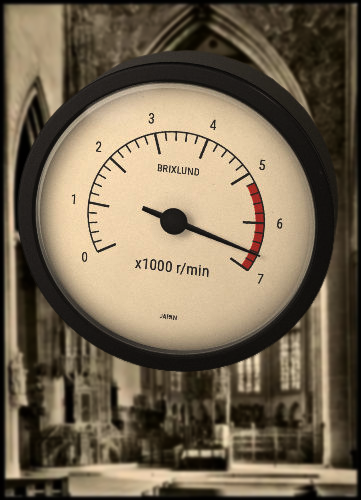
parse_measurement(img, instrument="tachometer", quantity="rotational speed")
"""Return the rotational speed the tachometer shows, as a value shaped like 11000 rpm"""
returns 6600 rpm
